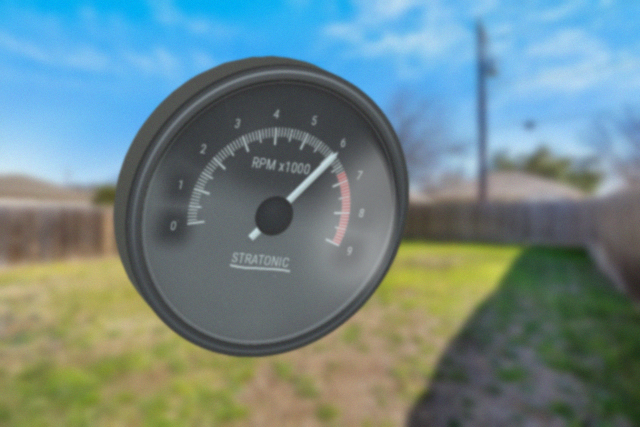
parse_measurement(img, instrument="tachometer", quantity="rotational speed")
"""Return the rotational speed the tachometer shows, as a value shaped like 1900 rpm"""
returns 6000 rpm
